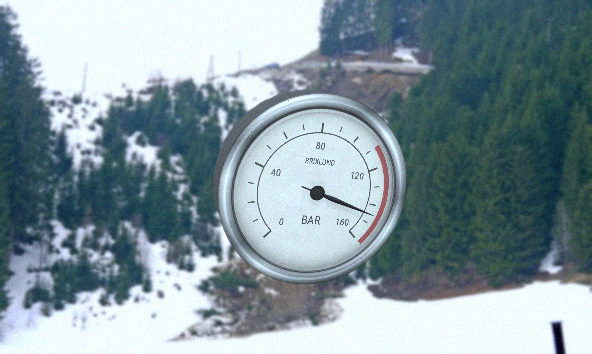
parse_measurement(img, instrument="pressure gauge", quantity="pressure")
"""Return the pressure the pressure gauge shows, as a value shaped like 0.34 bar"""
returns 145 bar
